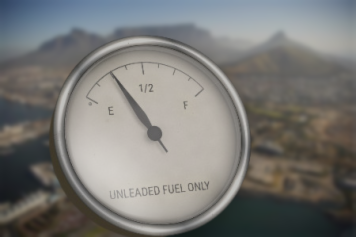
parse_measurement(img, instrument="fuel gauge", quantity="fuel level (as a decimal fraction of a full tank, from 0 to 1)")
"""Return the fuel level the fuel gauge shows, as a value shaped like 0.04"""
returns 0.25
